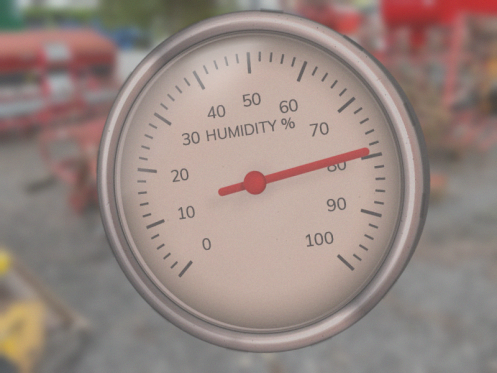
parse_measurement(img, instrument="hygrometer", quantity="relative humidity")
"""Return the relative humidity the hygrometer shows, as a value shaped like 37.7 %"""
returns 79 %
